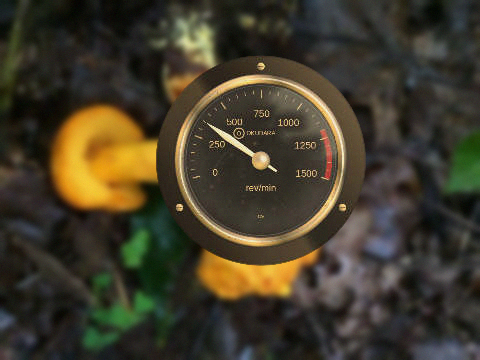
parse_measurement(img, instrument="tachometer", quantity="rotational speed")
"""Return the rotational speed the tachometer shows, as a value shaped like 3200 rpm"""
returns 350 rpm
